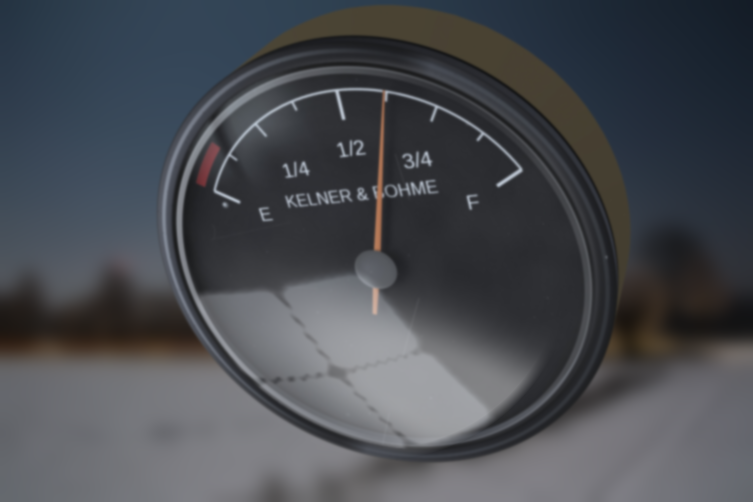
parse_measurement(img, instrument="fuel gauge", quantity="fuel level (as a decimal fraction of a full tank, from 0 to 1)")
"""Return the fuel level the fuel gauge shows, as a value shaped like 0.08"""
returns 0.625
